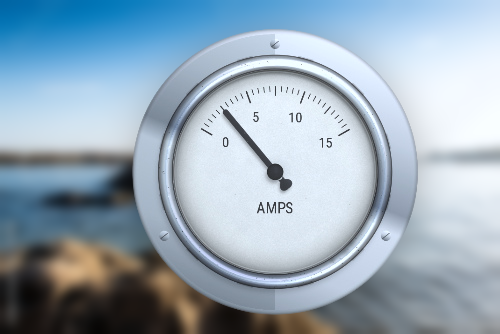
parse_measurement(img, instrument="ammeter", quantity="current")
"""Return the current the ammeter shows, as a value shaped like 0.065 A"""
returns 2.5 A
